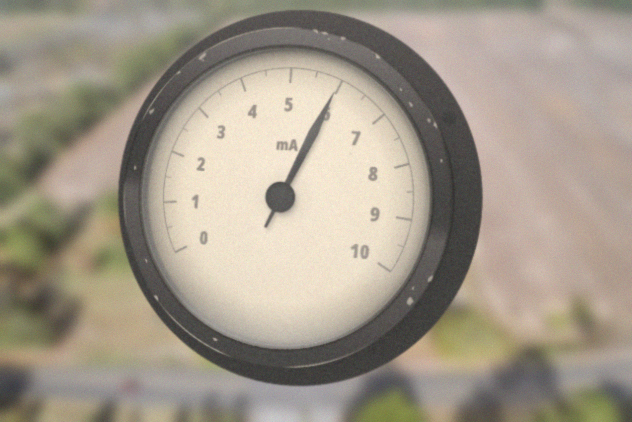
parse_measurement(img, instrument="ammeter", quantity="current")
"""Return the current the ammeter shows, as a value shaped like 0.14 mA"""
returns 6 mA
